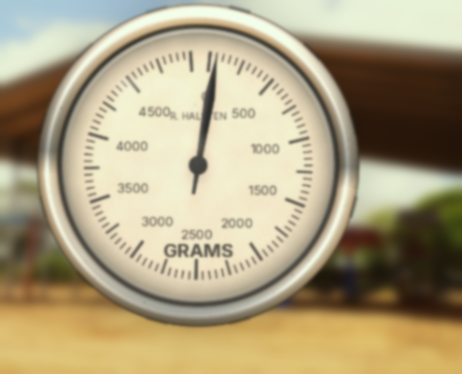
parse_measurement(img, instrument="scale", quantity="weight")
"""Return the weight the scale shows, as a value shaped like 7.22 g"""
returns 50 g
